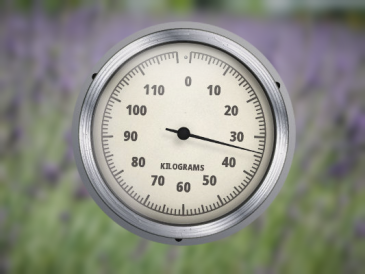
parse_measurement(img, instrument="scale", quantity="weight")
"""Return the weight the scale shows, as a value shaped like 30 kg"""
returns 34 kg
